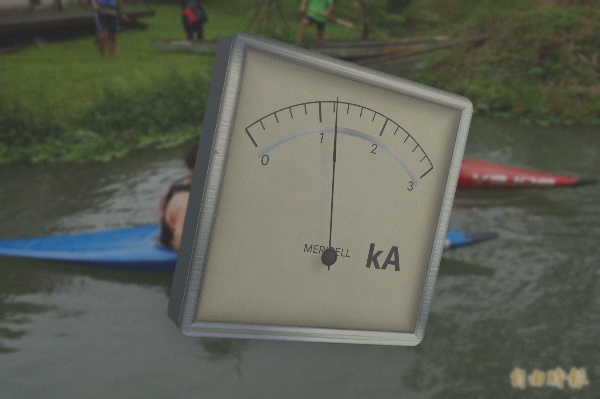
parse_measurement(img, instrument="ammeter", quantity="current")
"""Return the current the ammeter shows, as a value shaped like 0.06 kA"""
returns 1.2 kA
